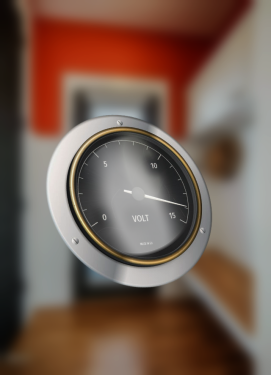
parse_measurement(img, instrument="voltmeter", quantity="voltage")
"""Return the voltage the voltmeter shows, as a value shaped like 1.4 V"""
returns 14 V
